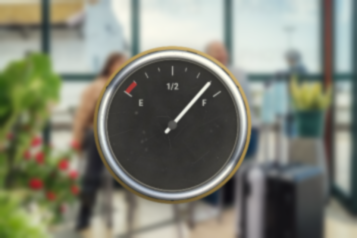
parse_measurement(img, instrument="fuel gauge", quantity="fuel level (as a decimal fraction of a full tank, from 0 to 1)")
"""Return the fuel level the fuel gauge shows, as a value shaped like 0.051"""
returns 0.875
